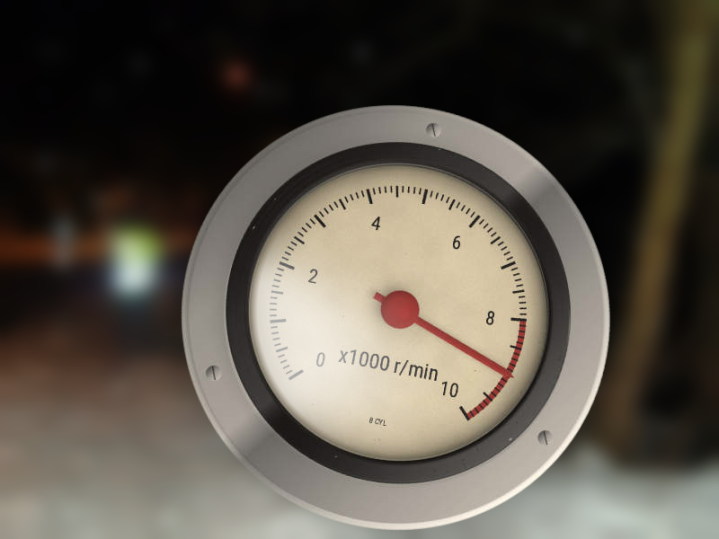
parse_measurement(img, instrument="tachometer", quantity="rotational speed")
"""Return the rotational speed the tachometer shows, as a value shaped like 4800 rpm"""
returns 9000 rpm
